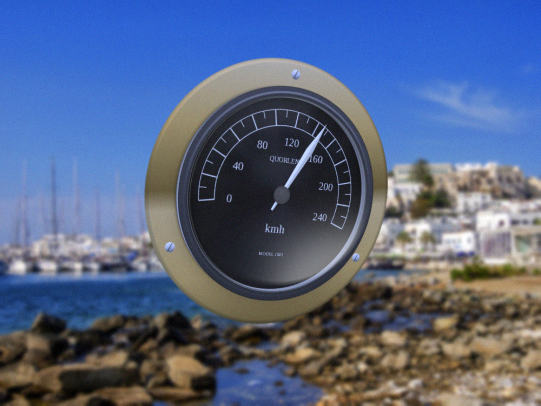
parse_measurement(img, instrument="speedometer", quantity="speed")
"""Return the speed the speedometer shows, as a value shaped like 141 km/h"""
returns 145 km/h
